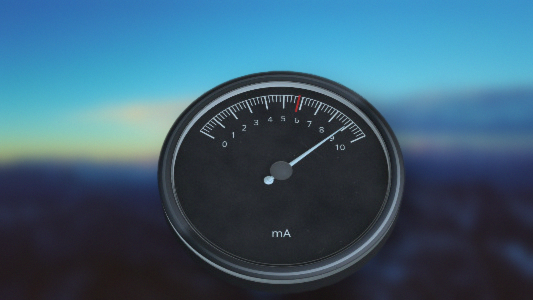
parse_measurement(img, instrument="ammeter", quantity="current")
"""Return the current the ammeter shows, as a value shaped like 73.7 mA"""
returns 9 mA
